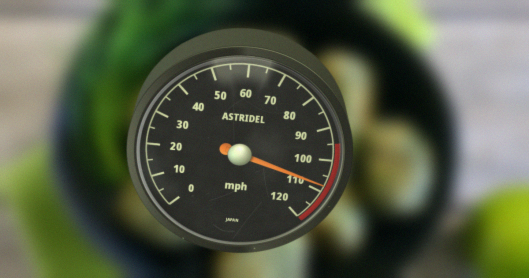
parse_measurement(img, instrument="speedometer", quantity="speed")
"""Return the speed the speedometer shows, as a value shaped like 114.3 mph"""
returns 107.5 mph
